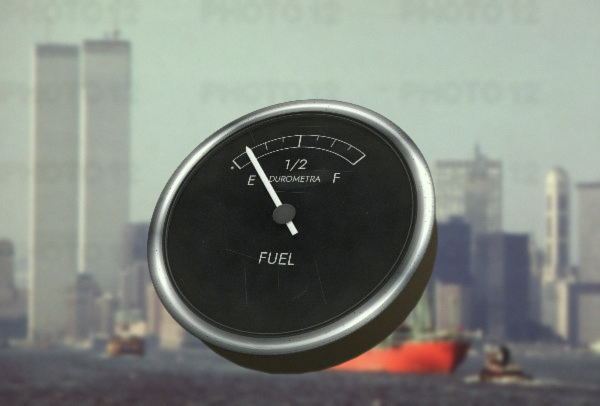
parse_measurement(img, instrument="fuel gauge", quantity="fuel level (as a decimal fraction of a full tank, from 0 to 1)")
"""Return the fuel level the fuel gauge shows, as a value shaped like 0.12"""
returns 0.125
